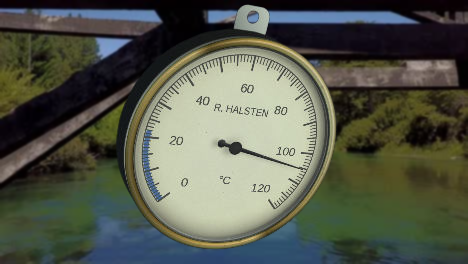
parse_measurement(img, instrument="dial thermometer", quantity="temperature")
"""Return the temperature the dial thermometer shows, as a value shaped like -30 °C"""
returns 105 °C
